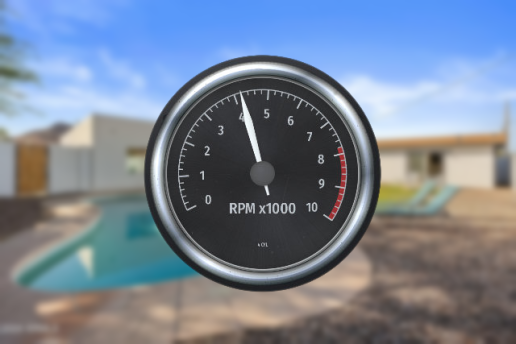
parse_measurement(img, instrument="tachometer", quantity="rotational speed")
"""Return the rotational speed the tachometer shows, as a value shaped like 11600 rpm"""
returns 4200 rpm
